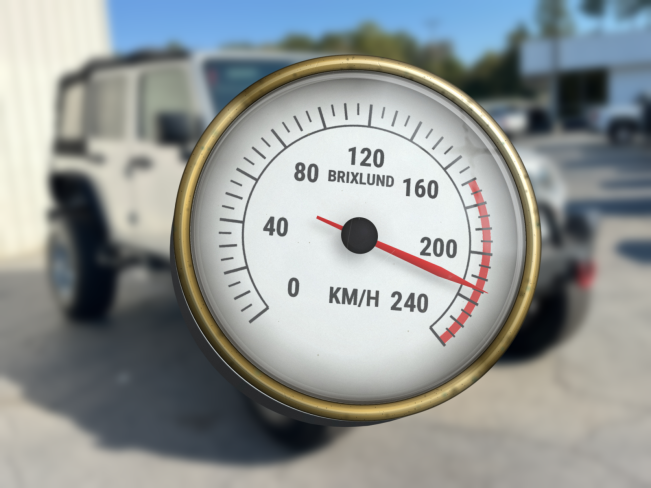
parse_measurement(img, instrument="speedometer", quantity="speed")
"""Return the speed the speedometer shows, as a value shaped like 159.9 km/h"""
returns 215 km/h
